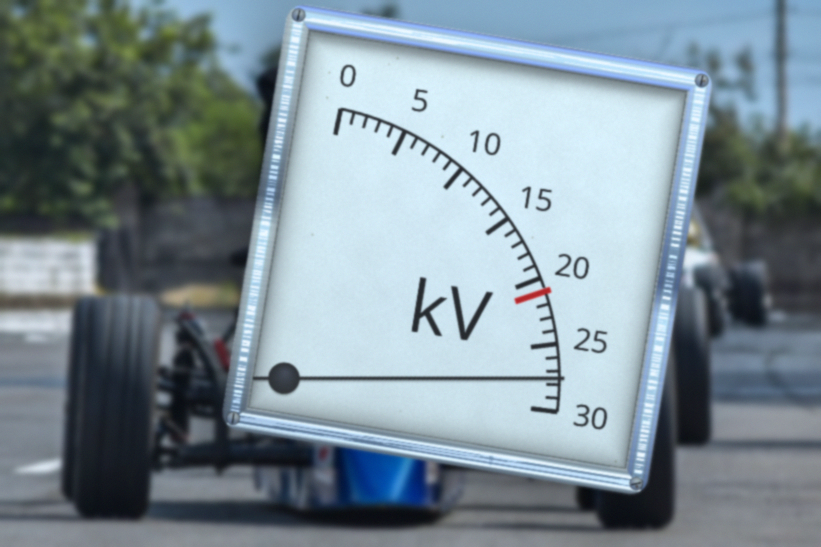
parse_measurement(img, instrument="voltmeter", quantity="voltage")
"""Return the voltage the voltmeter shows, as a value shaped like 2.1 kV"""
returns 27.5 kV
